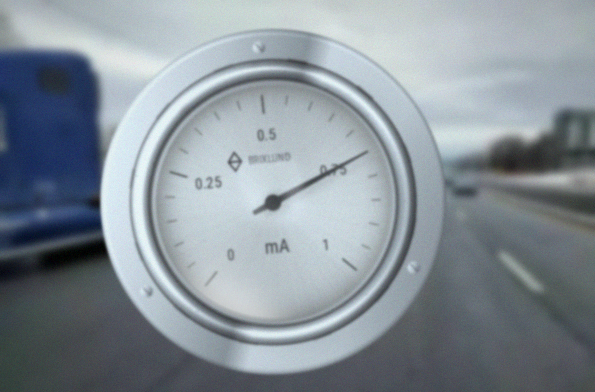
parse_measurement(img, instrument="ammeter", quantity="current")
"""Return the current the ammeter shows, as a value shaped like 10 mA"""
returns 0.75 mA
